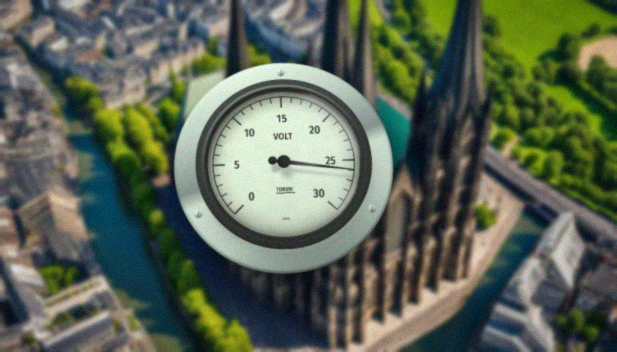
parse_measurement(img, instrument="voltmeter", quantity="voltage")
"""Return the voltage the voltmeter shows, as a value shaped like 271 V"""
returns 26 V
